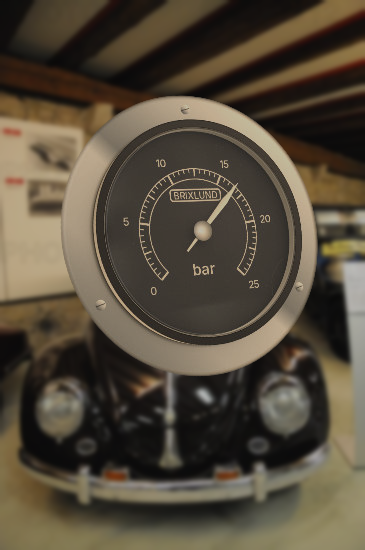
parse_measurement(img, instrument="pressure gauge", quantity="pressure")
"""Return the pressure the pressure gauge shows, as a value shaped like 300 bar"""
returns 16.5 bar
